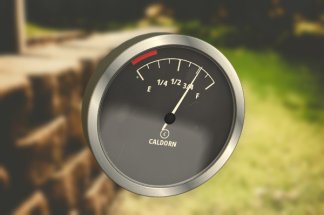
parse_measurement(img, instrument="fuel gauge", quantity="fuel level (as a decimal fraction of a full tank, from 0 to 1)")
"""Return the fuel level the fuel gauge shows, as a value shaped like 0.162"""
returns 0.75
